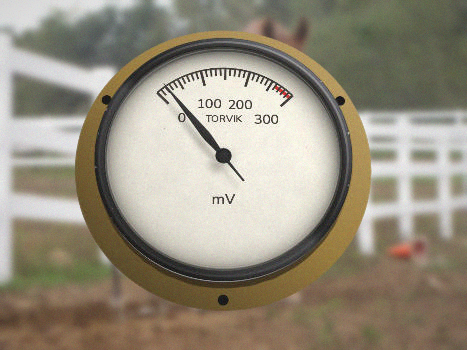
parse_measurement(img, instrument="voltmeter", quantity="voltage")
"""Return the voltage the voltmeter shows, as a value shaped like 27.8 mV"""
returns 20 mV
